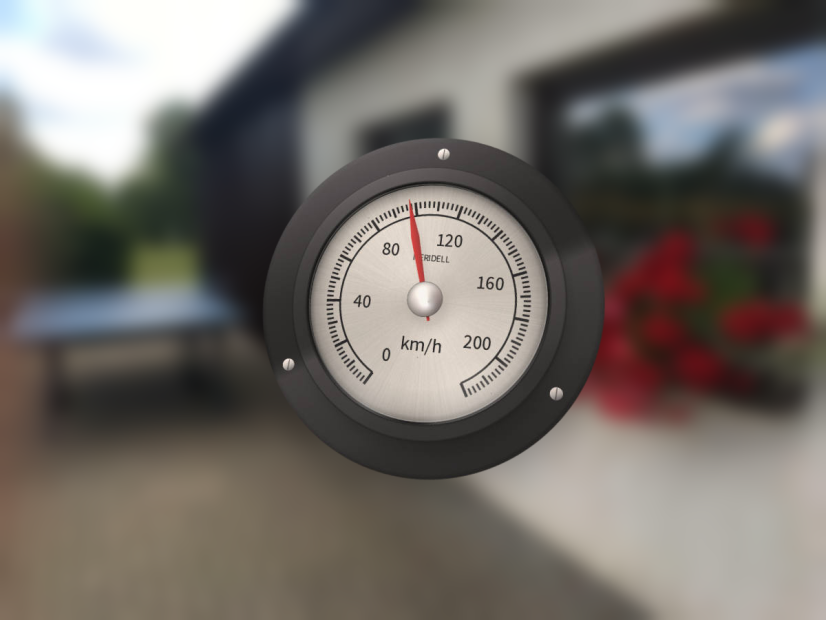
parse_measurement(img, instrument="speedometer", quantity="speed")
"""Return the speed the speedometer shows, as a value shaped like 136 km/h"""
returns 98 km/h
